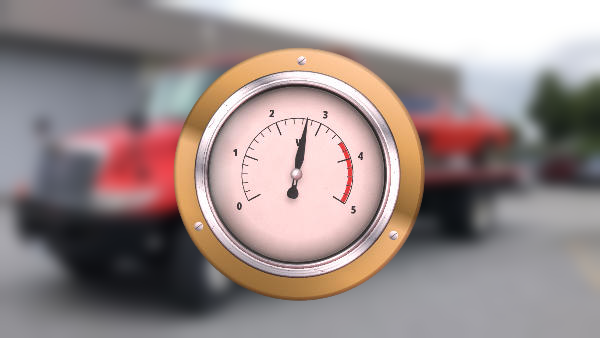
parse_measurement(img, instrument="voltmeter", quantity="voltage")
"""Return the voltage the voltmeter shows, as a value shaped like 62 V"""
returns 2.7 V
